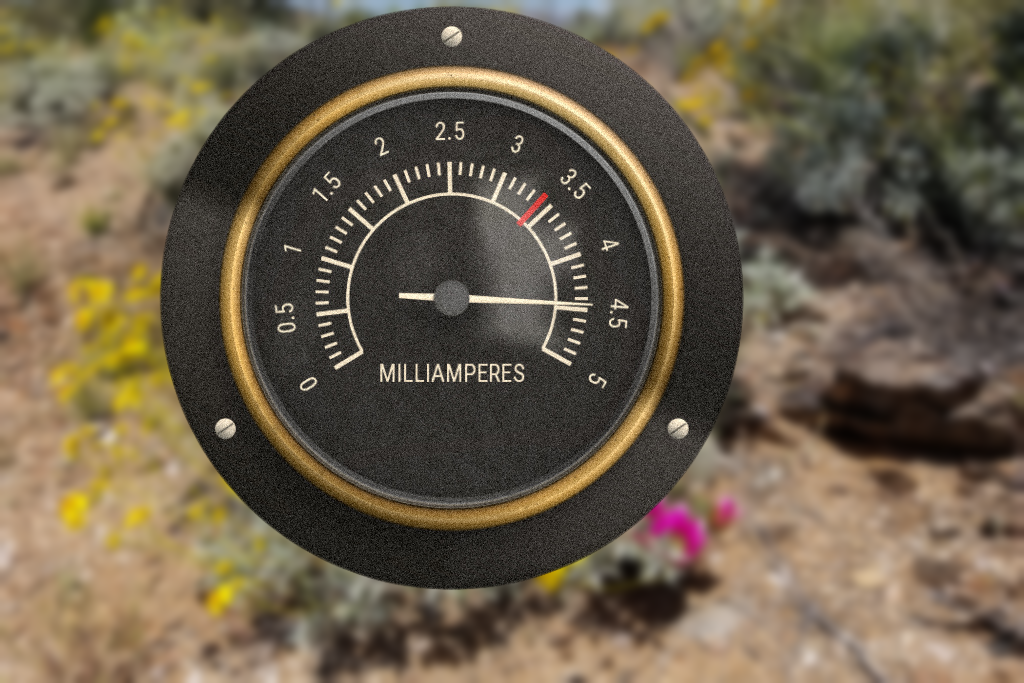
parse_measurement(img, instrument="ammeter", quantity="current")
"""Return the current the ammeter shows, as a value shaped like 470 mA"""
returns 4.45 mA
